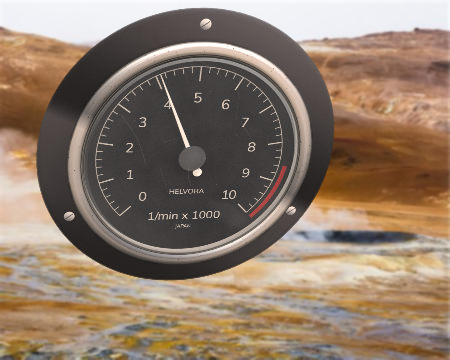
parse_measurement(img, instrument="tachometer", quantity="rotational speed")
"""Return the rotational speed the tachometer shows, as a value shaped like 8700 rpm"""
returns 4100 rpm
